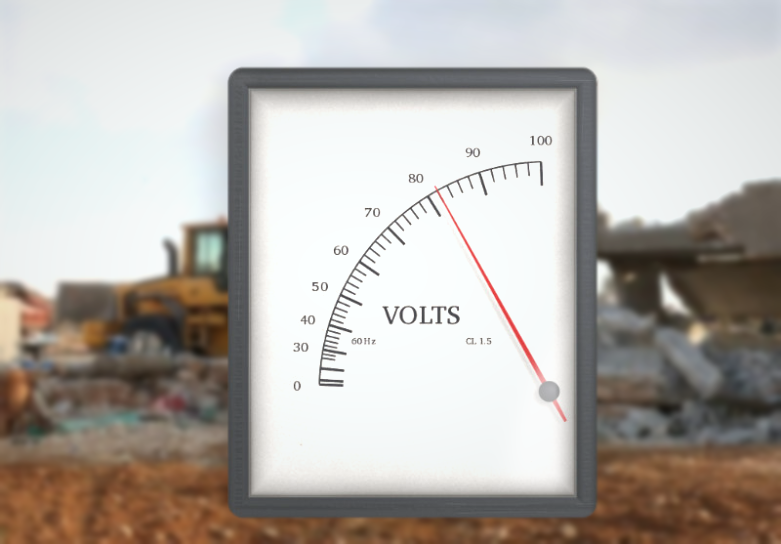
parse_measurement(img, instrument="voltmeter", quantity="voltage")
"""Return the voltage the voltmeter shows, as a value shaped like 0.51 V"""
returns 82 V
